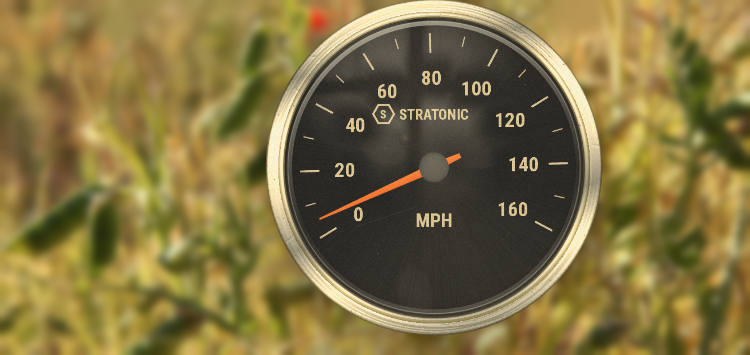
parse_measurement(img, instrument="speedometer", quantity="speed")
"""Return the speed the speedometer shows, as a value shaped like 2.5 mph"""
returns 5 mph
